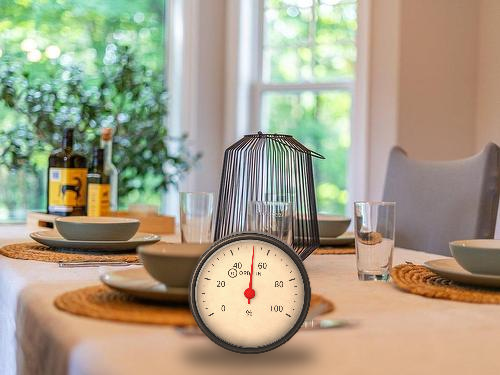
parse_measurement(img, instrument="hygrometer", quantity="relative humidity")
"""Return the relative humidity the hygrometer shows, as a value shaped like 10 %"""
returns 52 %
